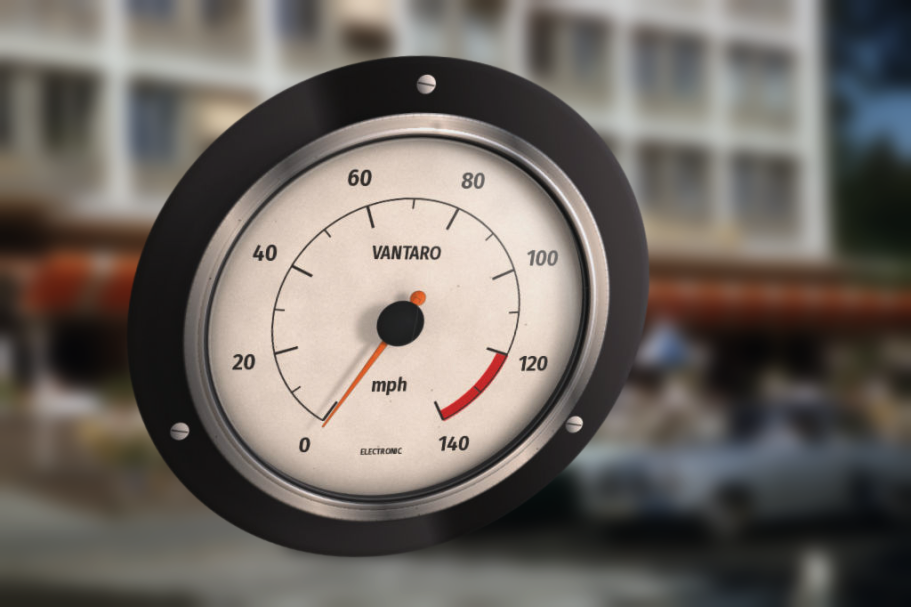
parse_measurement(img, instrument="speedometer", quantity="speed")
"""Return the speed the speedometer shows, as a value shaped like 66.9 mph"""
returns 0 mph
